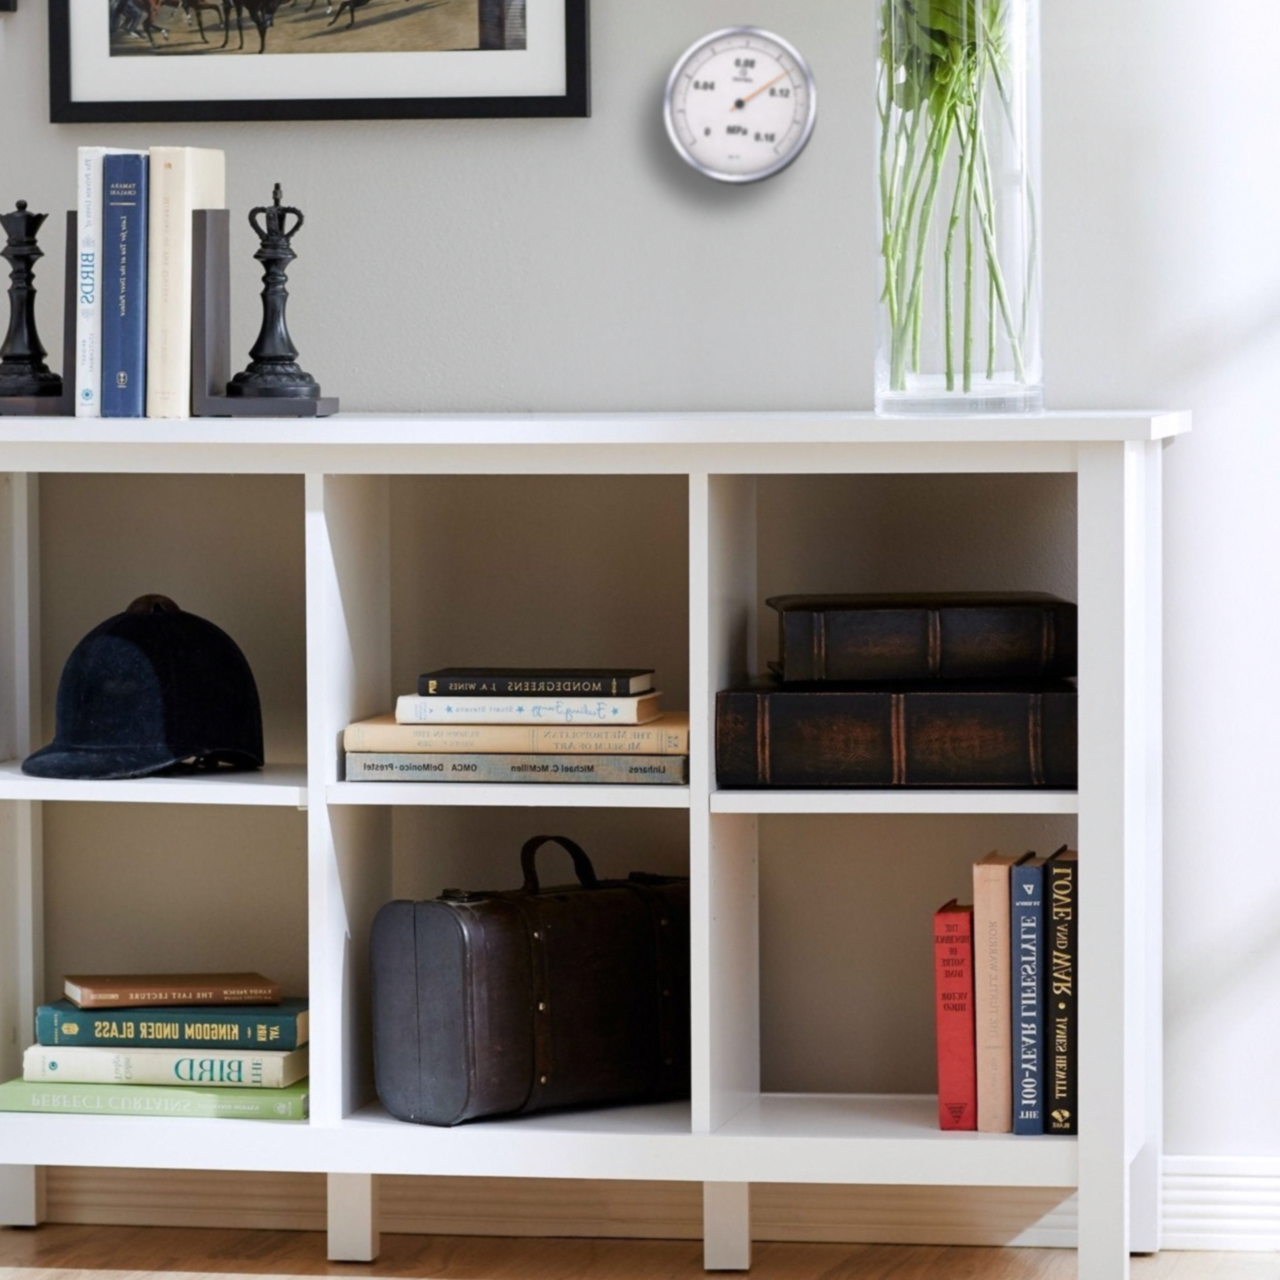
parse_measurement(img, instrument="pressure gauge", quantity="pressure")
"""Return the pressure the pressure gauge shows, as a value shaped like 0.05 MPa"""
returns 0.11 MPa
